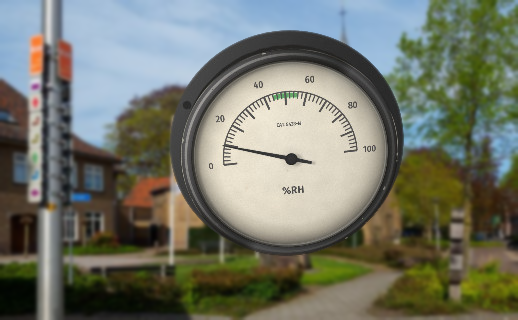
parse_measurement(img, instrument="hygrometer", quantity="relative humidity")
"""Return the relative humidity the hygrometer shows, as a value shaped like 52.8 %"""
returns 10 %
